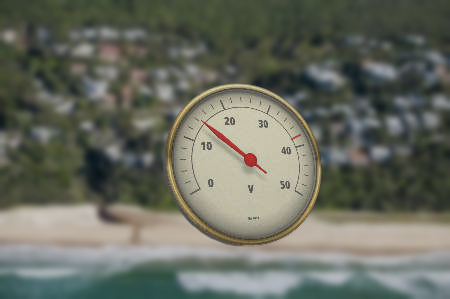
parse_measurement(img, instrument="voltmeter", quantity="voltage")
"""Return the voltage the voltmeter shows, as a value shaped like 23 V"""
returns 14 V
